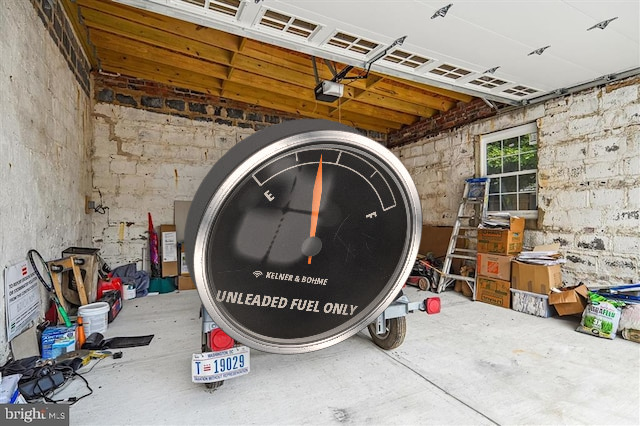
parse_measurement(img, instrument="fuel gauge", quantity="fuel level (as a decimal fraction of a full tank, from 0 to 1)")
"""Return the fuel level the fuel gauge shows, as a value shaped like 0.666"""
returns 0.375
